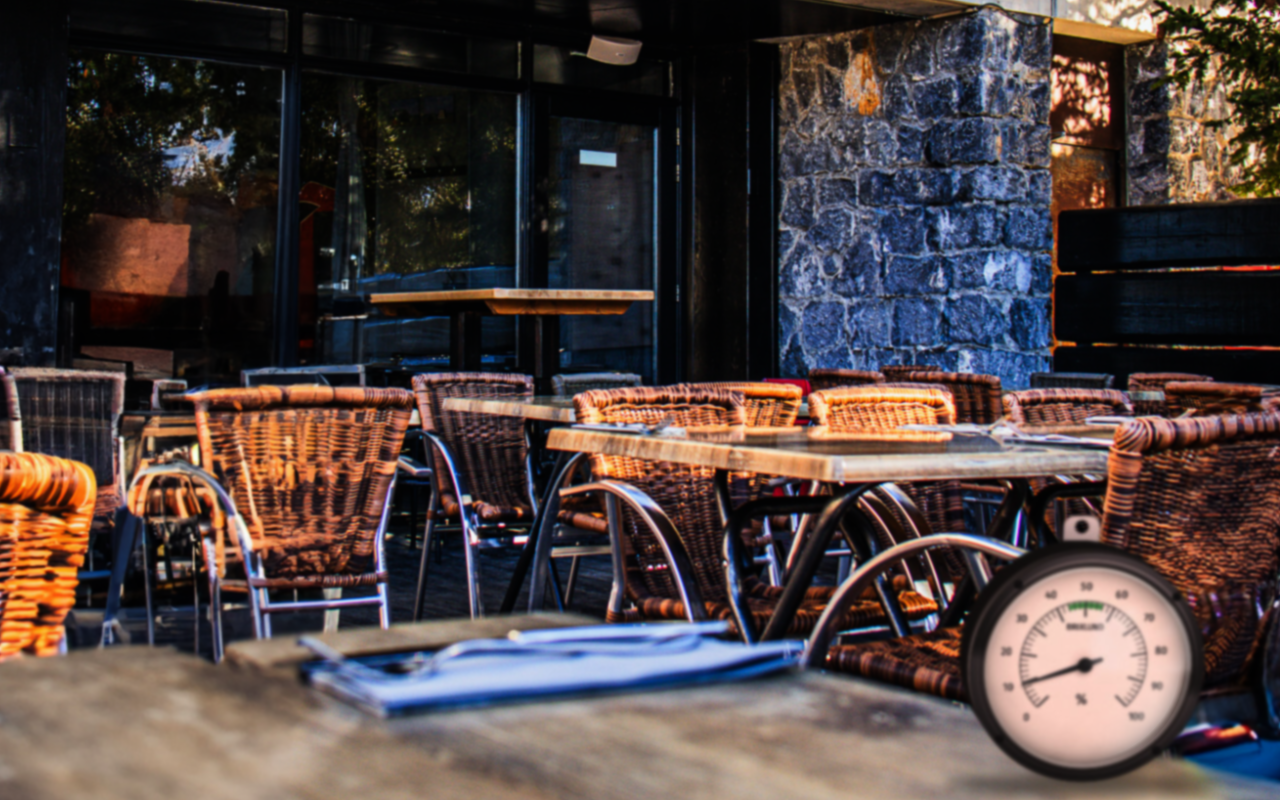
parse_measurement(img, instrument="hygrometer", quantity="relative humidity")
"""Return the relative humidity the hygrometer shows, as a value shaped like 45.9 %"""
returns 10 %
